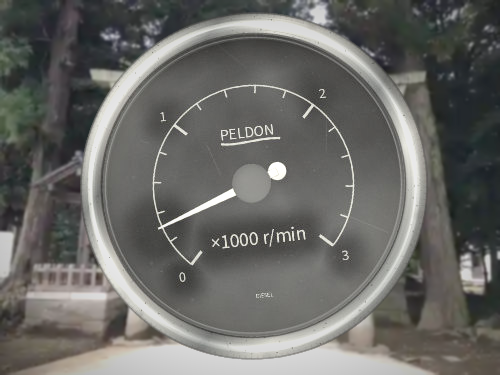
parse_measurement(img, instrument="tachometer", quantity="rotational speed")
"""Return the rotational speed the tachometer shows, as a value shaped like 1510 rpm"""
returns 300 rpm
